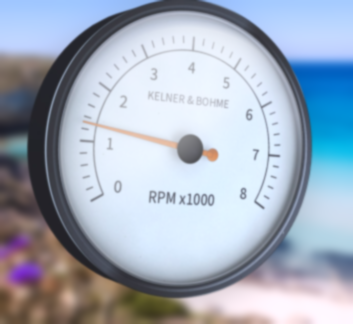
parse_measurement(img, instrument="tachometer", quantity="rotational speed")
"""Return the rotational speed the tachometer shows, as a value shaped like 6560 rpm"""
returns 1300 rpm
